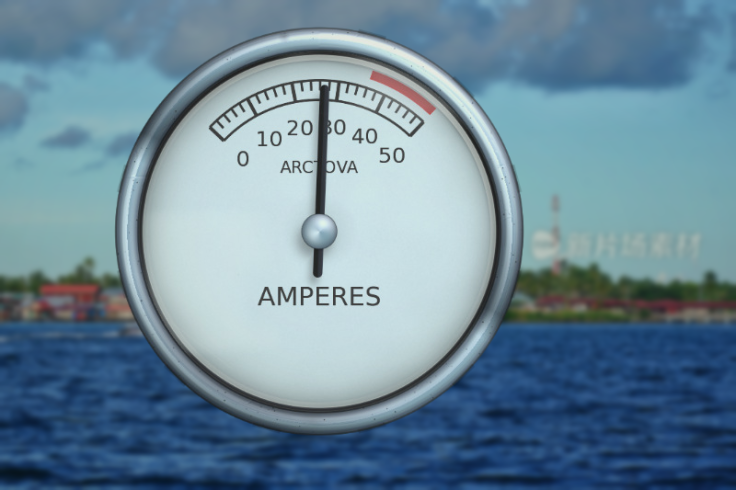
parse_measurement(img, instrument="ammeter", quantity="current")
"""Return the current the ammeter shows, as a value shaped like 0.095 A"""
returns 27 A
